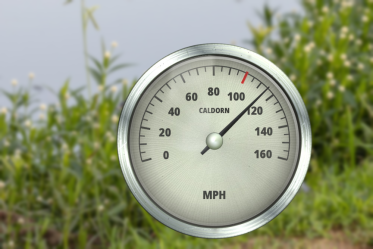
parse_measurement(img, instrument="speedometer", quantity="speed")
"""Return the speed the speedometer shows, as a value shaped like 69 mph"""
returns 115 mph
